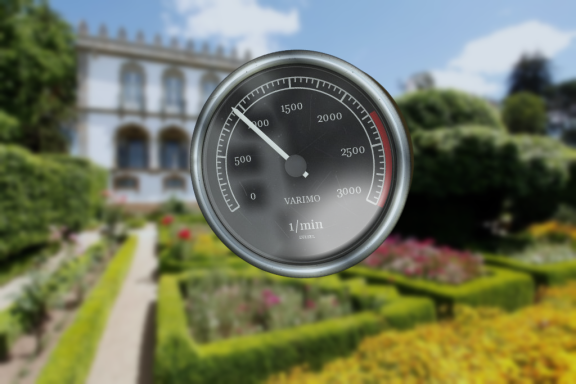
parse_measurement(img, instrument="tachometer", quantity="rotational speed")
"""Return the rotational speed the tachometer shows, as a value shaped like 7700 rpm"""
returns 950 rpm
